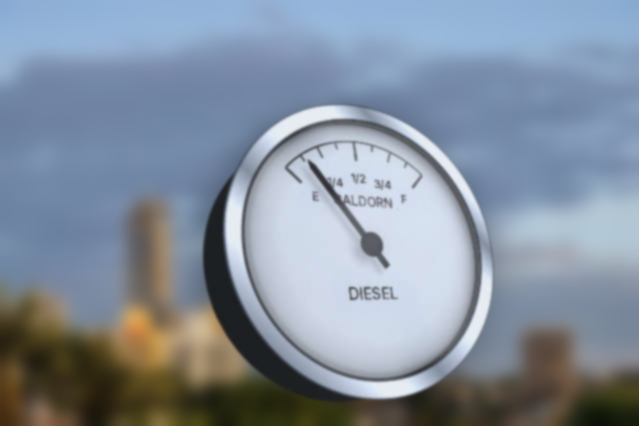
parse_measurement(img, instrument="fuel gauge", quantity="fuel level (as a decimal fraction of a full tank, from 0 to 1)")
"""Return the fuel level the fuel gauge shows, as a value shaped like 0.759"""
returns 0.125
